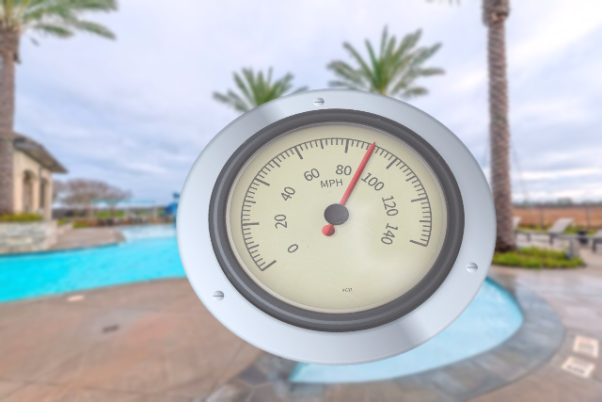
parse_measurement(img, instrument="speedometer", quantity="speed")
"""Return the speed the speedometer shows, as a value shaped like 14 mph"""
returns 90 mph
